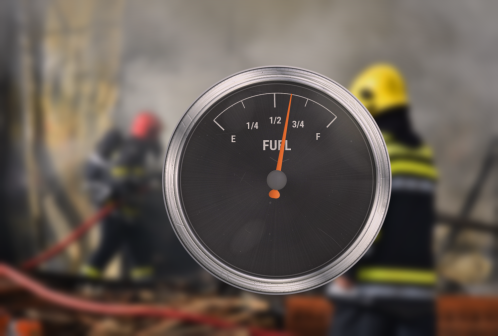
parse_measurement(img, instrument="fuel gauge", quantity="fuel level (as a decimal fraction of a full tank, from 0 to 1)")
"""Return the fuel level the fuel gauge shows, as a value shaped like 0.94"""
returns 0.625
